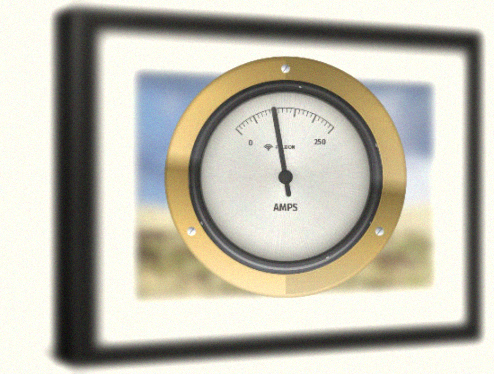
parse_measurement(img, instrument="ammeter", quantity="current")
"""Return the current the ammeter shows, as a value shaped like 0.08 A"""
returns 100 A
